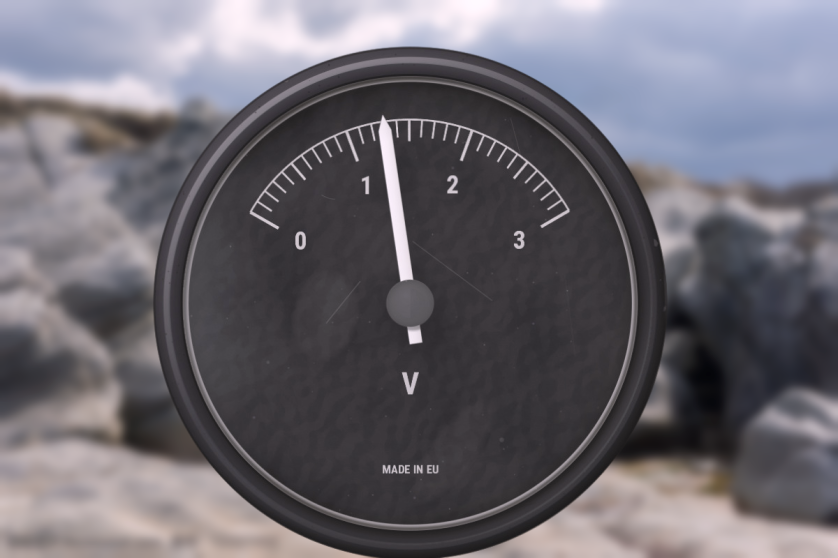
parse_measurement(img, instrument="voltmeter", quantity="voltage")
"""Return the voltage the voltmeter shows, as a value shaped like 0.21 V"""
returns 1.3 V
